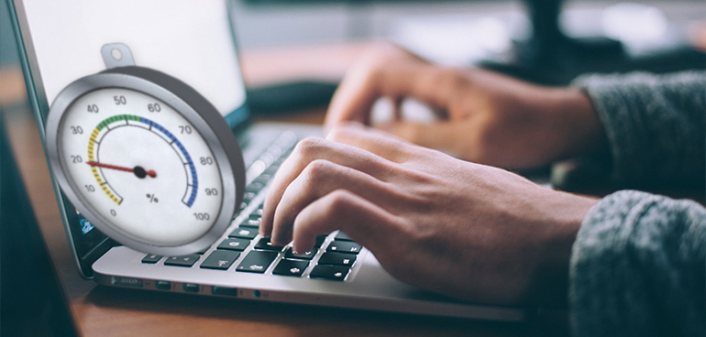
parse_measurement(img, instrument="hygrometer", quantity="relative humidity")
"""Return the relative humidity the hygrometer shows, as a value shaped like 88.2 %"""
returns 20 %
